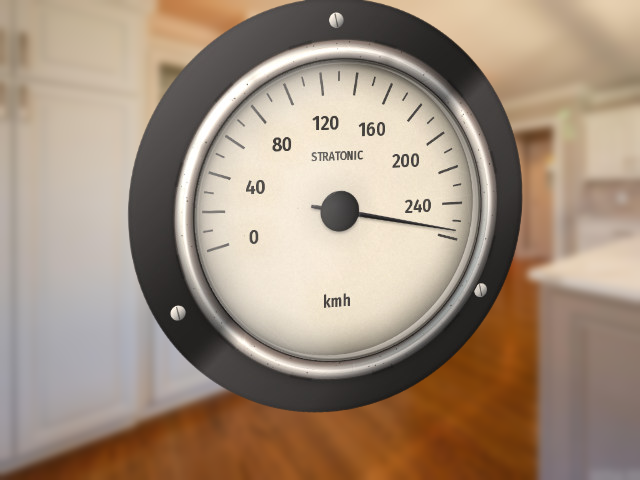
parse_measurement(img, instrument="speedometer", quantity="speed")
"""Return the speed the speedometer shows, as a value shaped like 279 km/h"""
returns 255 km/h
